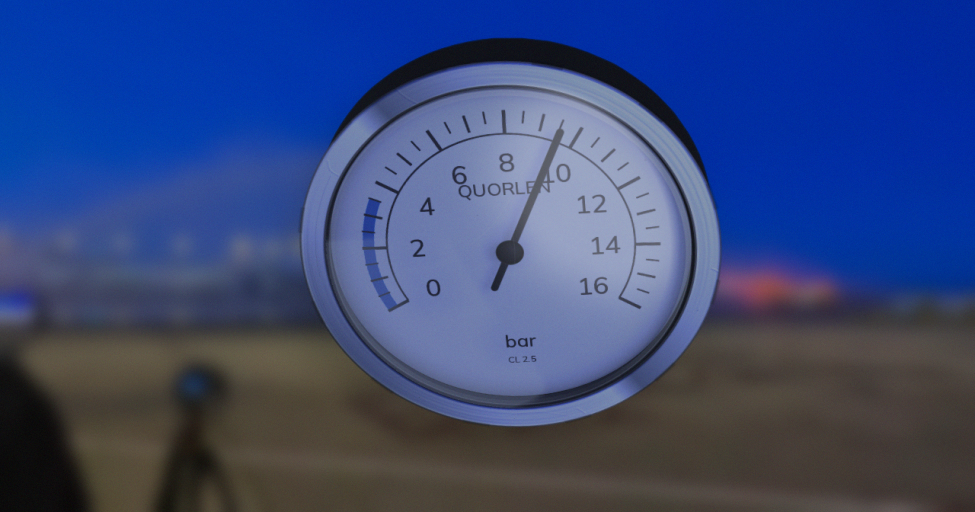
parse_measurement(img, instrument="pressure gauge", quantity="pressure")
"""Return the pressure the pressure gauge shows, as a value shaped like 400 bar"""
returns 9.5 bar
